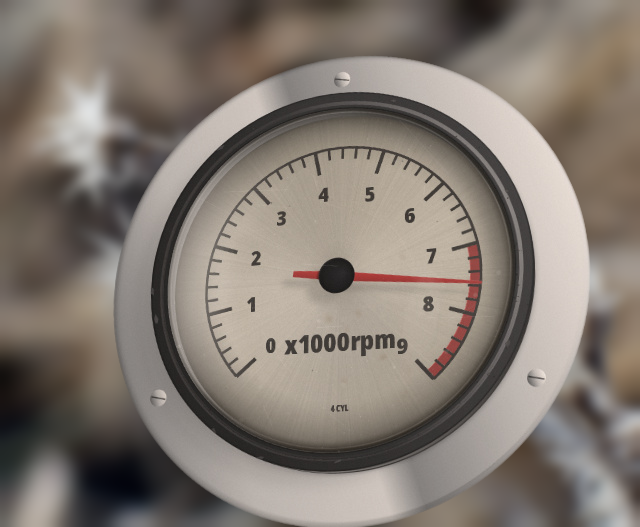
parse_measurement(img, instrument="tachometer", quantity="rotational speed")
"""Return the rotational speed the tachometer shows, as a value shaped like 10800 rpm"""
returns 7600 rpm
